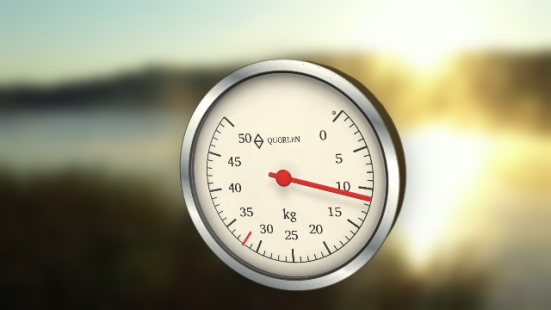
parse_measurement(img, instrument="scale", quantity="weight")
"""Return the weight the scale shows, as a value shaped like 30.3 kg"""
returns 11 kg
